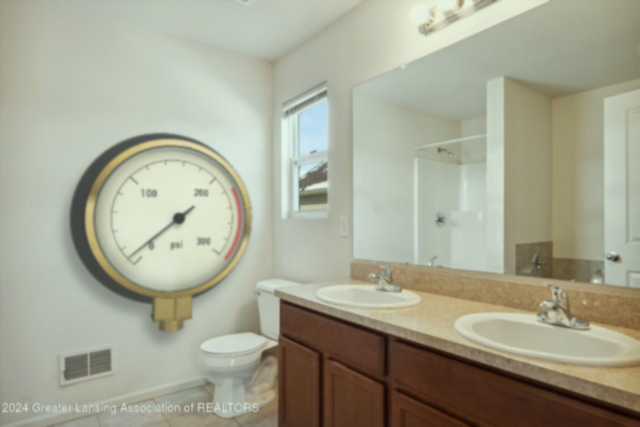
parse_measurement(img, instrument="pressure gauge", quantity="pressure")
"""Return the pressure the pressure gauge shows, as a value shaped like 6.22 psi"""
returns 10 psi
